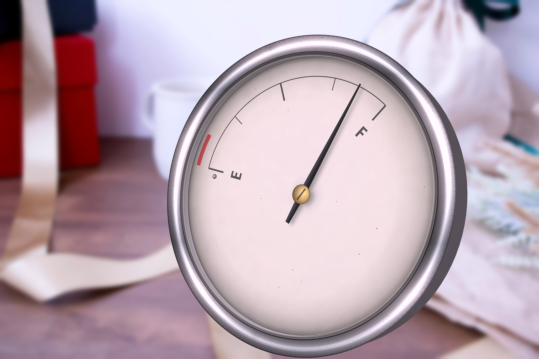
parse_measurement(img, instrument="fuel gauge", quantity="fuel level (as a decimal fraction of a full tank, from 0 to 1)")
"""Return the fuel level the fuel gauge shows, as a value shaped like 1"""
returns 0.875
